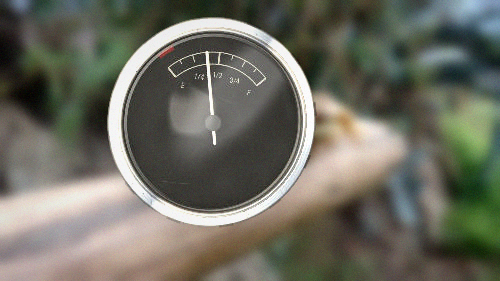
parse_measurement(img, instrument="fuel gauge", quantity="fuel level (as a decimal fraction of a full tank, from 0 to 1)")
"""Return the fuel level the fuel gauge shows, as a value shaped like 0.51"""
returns 0.375
